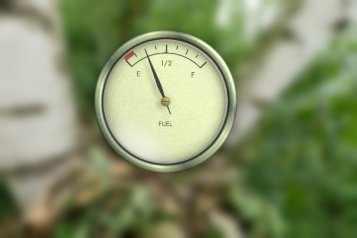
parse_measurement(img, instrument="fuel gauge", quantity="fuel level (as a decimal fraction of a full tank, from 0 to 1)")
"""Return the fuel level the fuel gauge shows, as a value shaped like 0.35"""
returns 0.25
